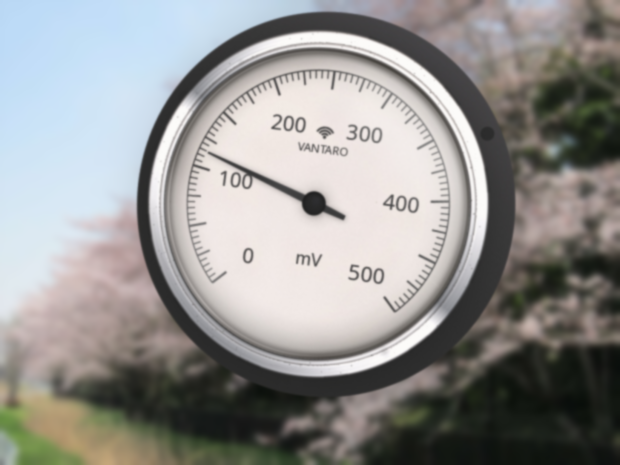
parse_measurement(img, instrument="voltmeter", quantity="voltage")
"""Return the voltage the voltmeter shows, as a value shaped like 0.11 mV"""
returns 115 mV
